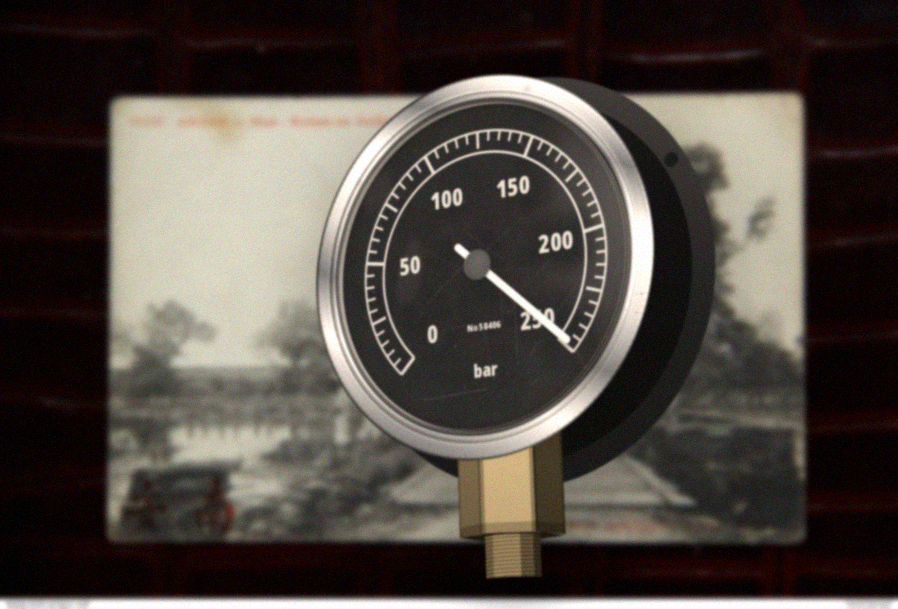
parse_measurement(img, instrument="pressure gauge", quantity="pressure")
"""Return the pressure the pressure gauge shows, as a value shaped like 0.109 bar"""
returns 247.5 bar
